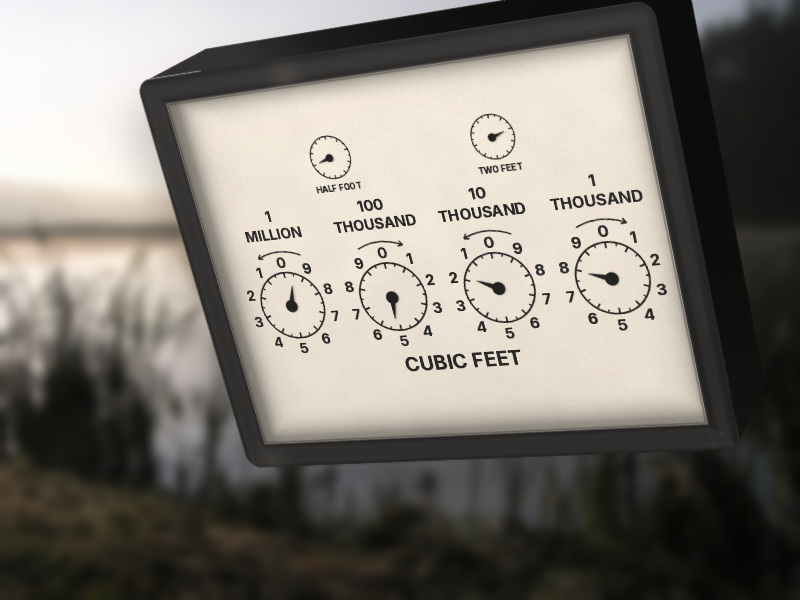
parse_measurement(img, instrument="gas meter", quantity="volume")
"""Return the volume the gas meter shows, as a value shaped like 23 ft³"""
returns 951800 ft³
